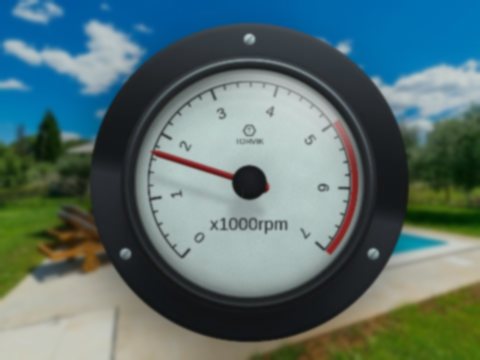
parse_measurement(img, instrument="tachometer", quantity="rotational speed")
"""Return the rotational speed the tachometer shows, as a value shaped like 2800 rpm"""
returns 1700 rpm
